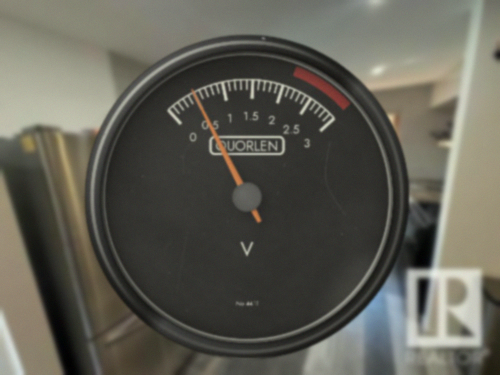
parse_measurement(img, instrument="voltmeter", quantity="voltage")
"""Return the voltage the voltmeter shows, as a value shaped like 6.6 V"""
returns 0.5 V
